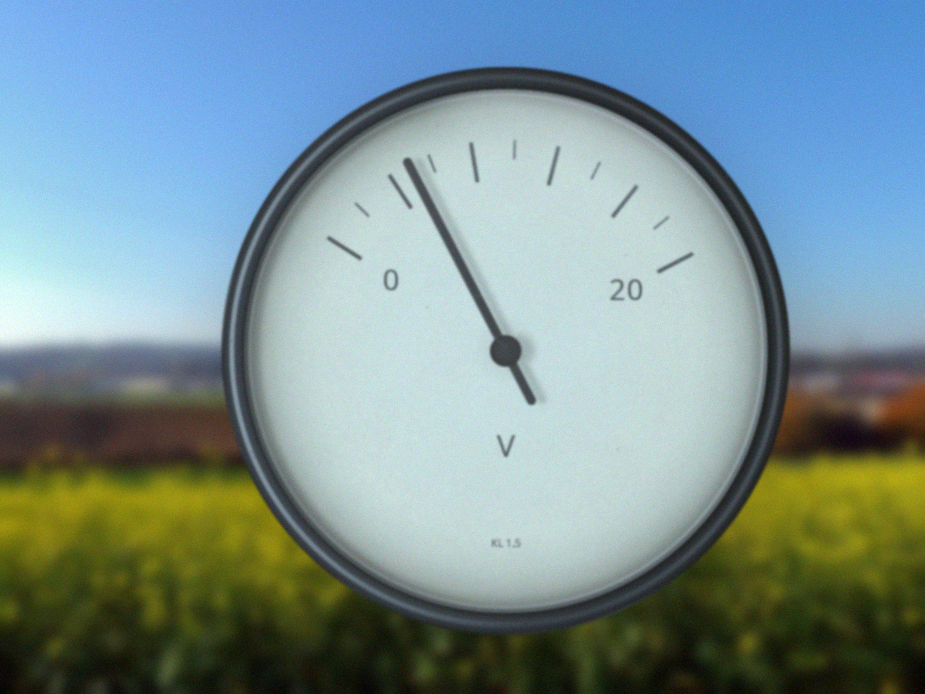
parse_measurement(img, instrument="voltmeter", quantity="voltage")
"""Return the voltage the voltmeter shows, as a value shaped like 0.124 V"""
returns 5 V
